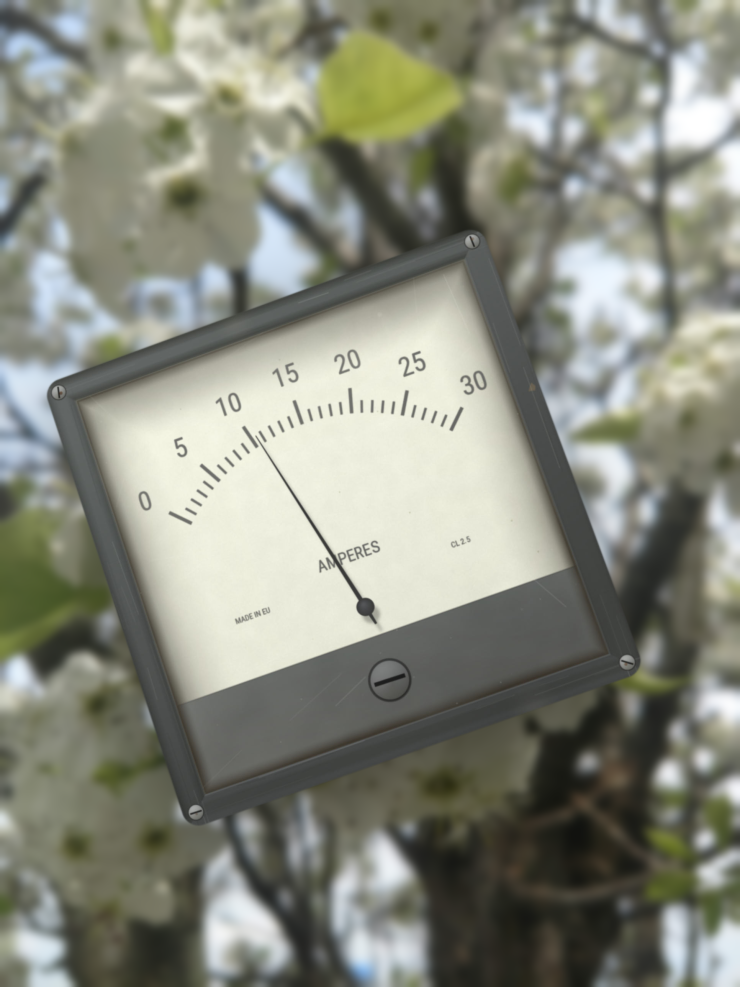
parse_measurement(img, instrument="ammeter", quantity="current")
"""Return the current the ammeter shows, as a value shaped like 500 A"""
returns 10.5 A
